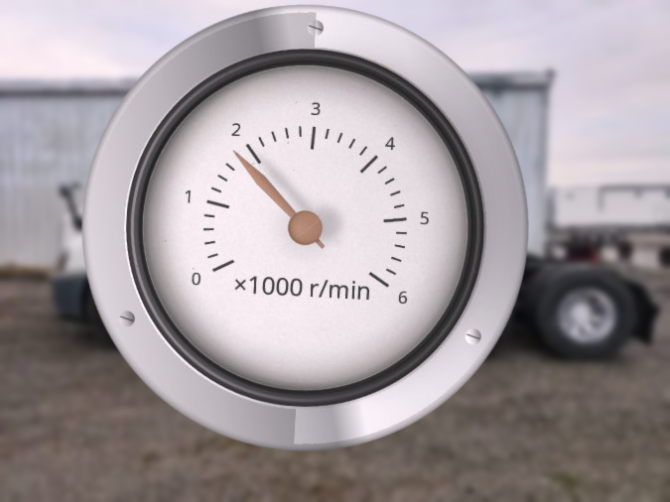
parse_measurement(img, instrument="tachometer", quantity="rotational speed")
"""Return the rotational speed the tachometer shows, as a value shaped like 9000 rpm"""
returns 1800 rpm
